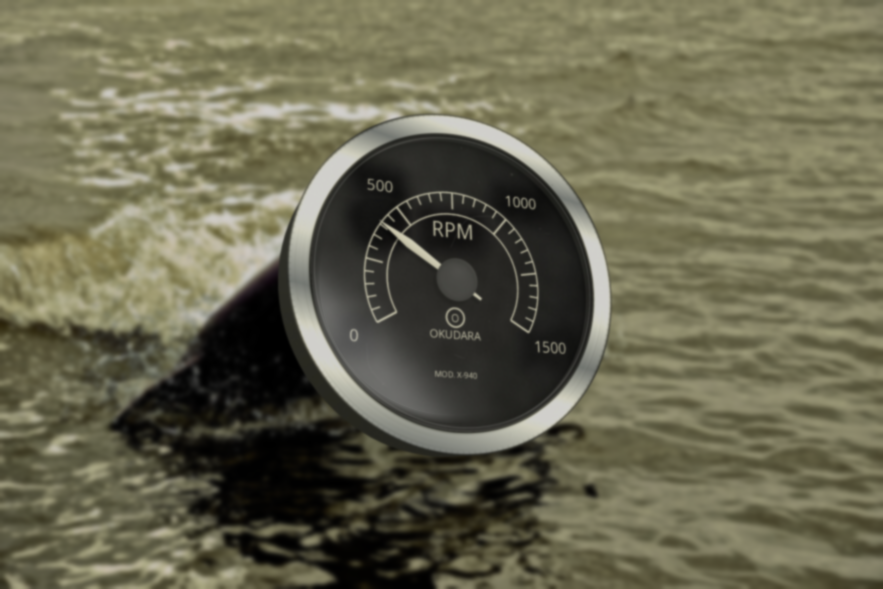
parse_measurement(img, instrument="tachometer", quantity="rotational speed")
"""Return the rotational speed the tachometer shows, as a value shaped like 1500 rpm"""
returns 400 rpm
